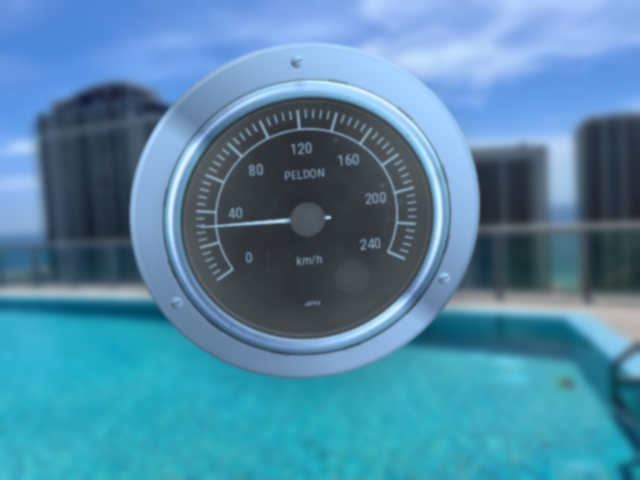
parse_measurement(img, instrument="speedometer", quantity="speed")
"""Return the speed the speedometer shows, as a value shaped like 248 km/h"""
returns 32 km/h
